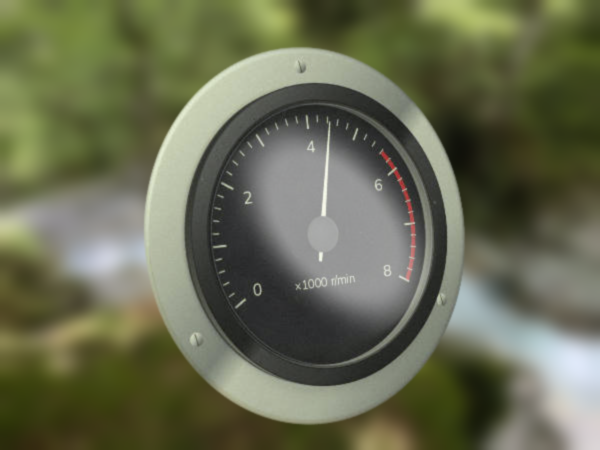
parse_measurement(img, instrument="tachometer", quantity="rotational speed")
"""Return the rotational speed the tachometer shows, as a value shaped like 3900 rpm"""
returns 4400 rpm
